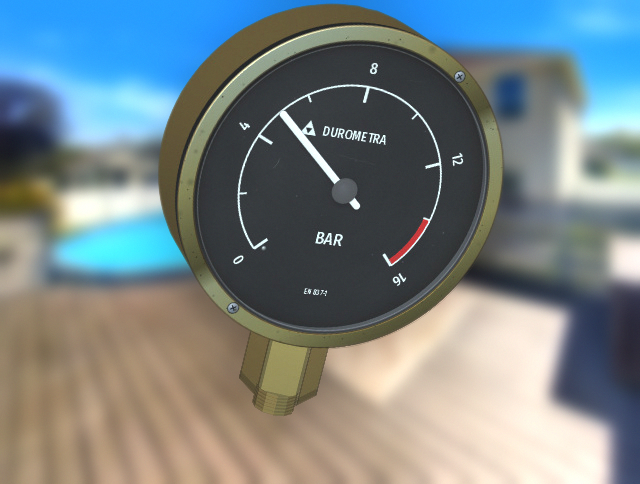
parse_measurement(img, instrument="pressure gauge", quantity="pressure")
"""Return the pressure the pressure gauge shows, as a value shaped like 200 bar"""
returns 5 bar
